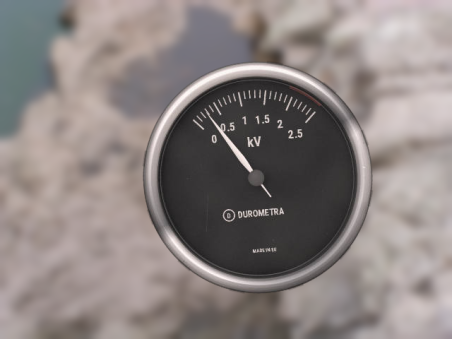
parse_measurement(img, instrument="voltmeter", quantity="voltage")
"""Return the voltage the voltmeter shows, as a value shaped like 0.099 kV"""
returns 0.3 kV
